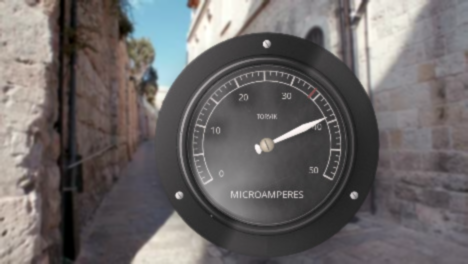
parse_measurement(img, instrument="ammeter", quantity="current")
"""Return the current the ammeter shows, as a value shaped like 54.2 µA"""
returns 39 µA
